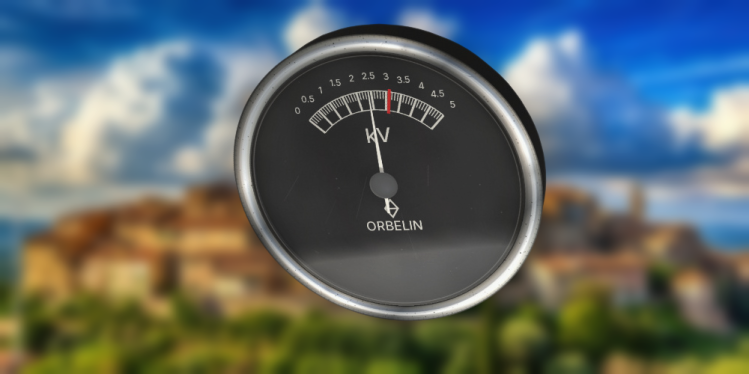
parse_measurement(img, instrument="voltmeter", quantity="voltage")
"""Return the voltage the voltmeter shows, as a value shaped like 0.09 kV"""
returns 2.5 kV
